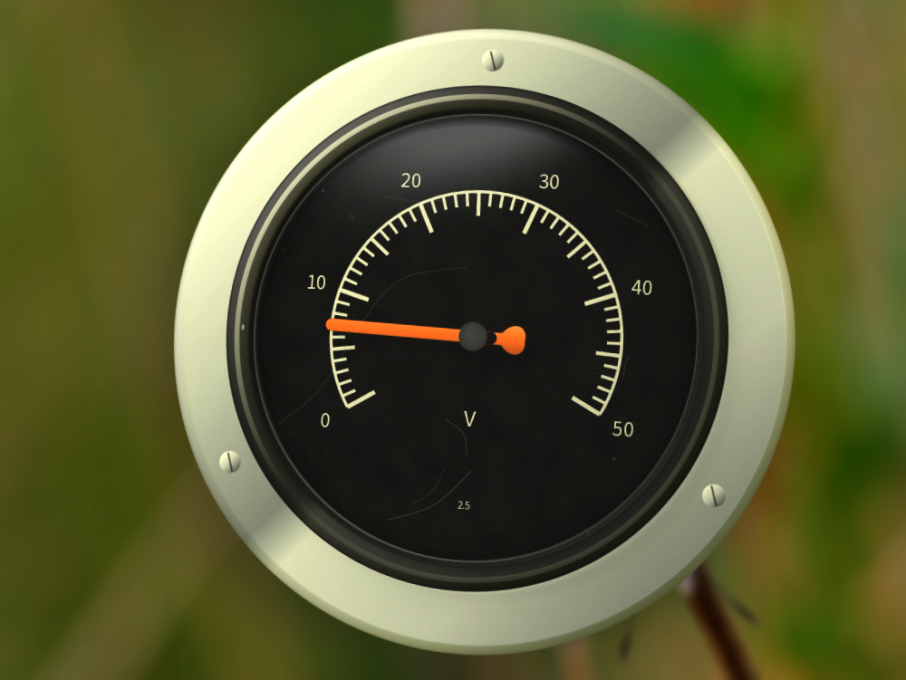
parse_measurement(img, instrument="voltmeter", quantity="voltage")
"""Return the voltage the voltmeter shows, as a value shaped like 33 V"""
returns 7 V
